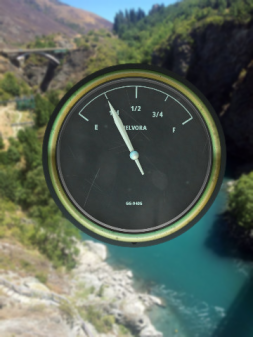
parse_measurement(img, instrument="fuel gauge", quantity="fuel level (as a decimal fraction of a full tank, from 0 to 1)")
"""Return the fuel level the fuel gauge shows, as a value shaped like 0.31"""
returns 0.25
